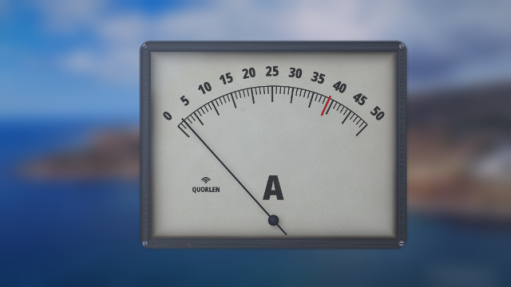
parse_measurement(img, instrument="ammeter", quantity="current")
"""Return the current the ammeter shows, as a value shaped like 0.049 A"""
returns 2 A
